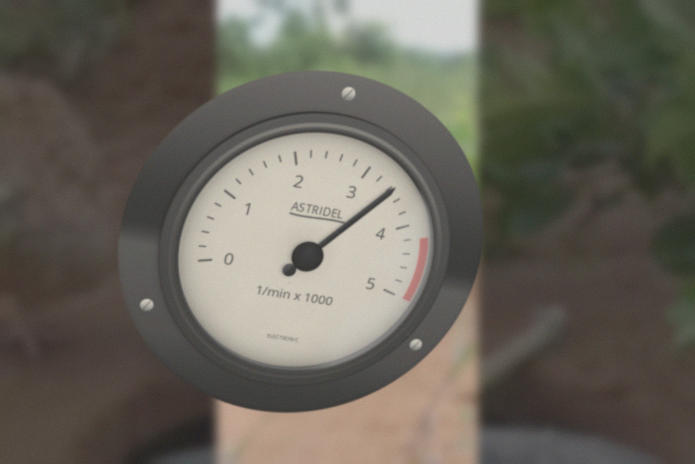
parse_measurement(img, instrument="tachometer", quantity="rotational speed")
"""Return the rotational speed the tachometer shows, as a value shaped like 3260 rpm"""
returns 3400 rpm
